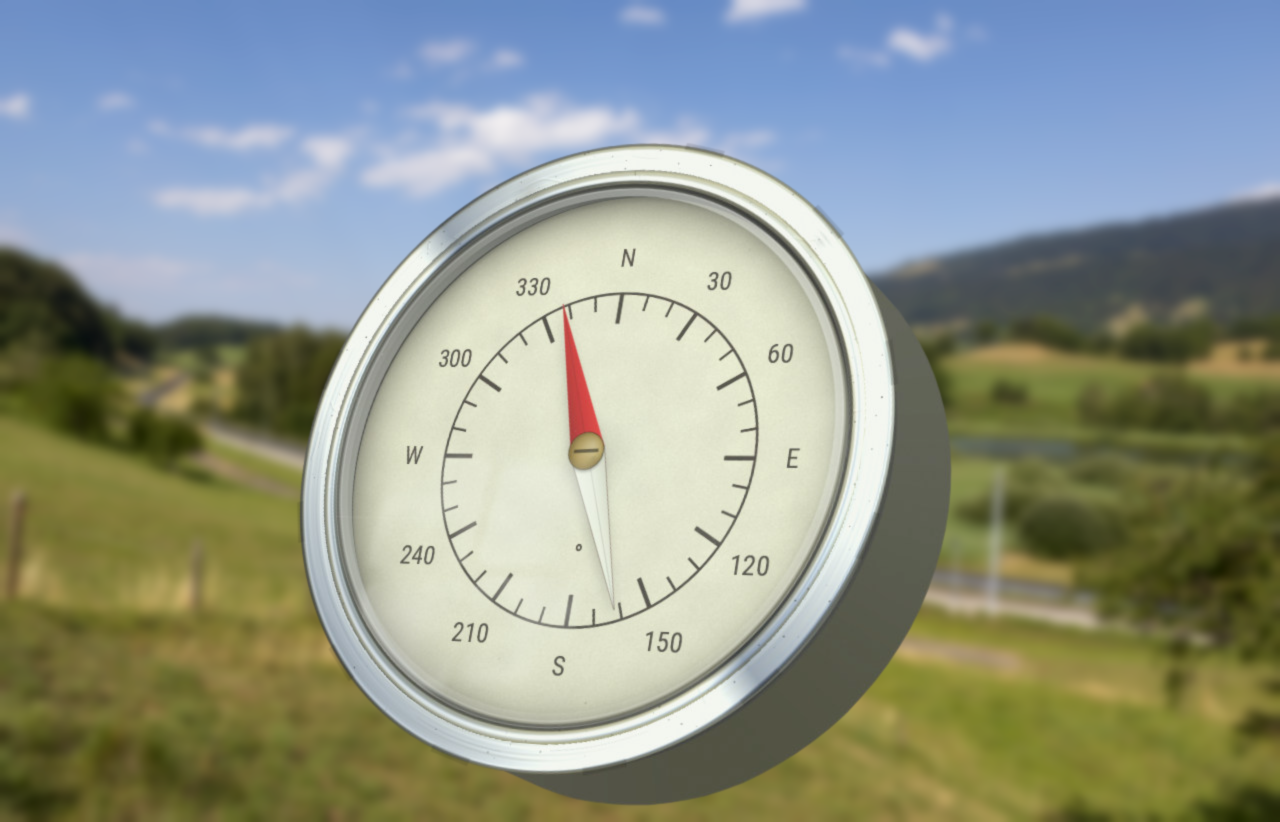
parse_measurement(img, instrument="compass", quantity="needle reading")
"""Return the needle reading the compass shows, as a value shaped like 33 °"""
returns 340 °
